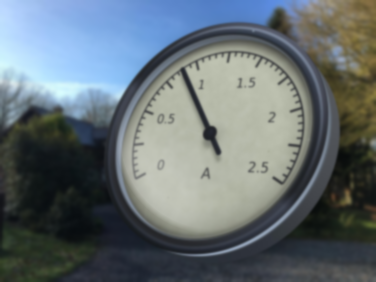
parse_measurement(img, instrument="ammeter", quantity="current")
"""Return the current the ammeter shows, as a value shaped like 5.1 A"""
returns 0.9 A
